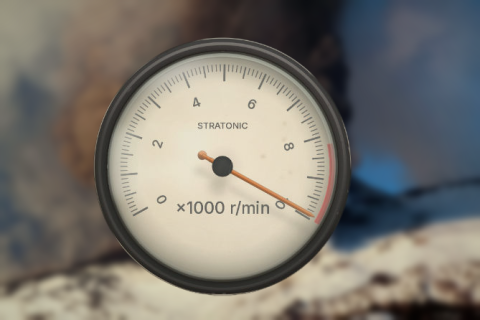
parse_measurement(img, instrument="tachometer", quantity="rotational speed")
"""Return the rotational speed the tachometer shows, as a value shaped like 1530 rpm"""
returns 9900 rpm
